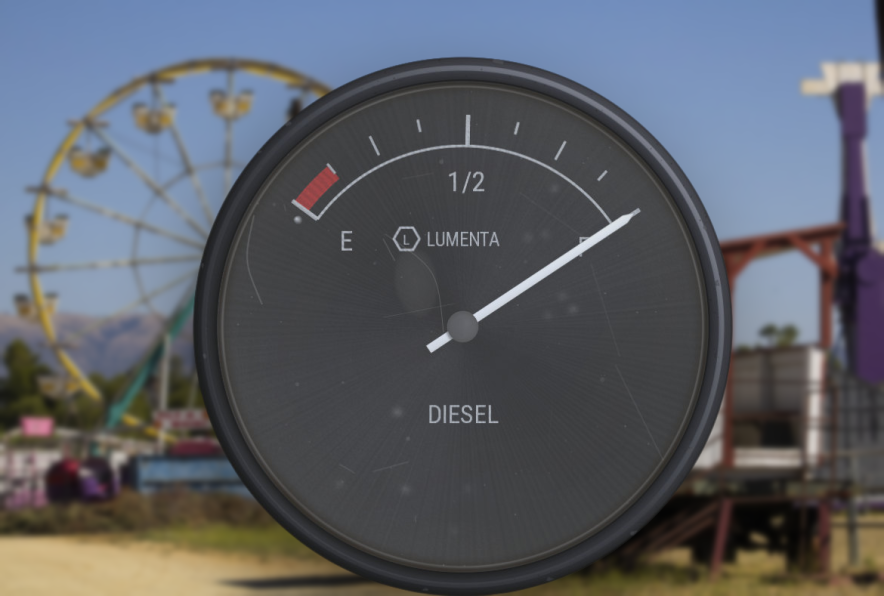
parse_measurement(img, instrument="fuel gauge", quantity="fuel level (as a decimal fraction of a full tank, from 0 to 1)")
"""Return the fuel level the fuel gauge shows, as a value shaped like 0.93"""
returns 1
